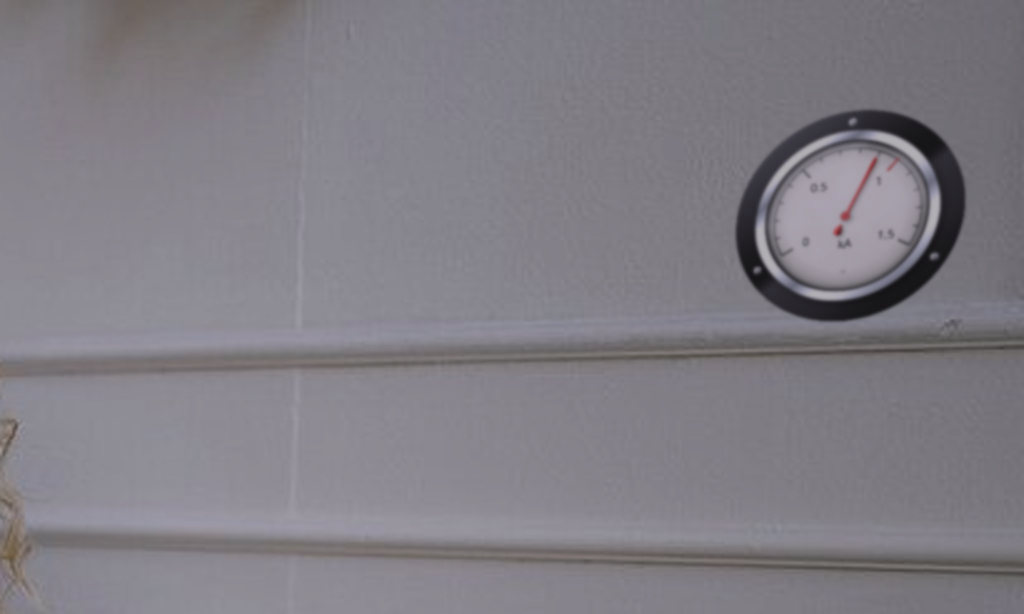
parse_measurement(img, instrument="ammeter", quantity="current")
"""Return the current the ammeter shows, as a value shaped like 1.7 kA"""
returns 0.9 kA
